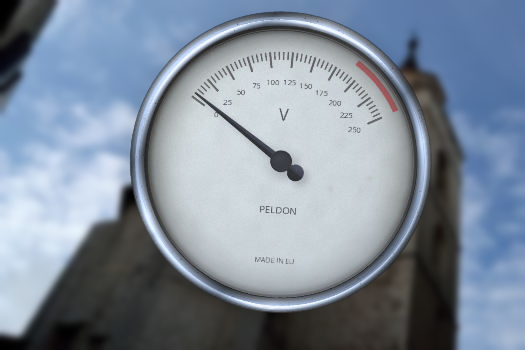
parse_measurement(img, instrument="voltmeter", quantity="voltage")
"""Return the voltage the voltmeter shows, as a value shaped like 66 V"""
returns 5 V
